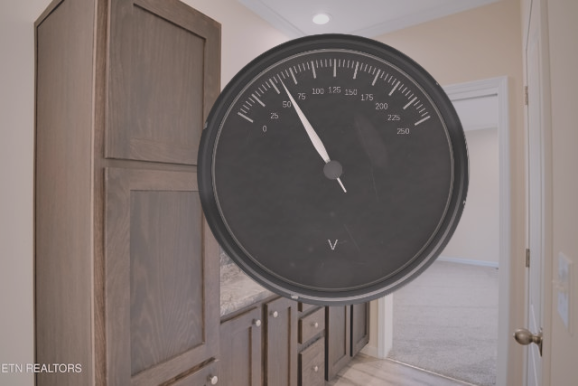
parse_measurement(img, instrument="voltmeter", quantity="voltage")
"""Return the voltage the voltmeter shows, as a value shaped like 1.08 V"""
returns 60 V
